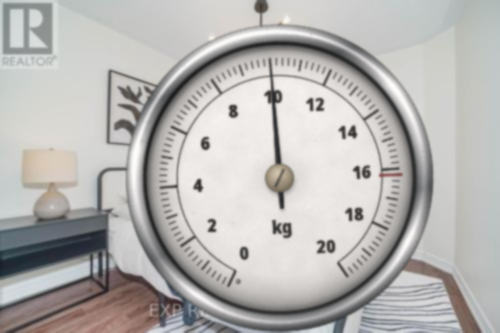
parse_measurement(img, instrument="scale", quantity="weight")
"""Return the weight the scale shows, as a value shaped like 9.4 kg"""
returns 10 kg
